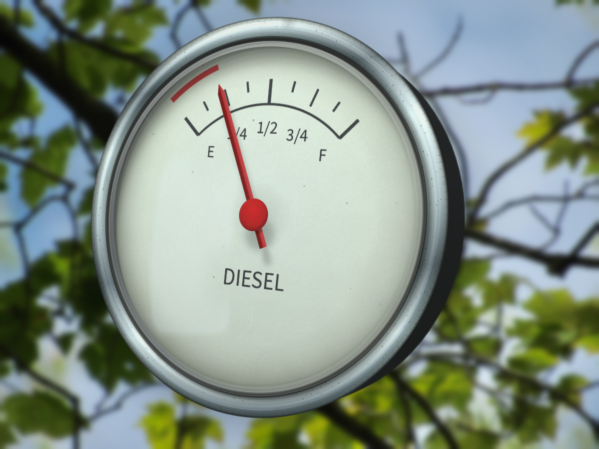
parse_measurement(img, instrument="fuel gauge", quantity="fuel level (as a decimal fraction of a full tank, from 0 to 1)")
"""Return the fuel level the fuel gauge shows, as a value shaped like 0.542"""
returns 0.25
